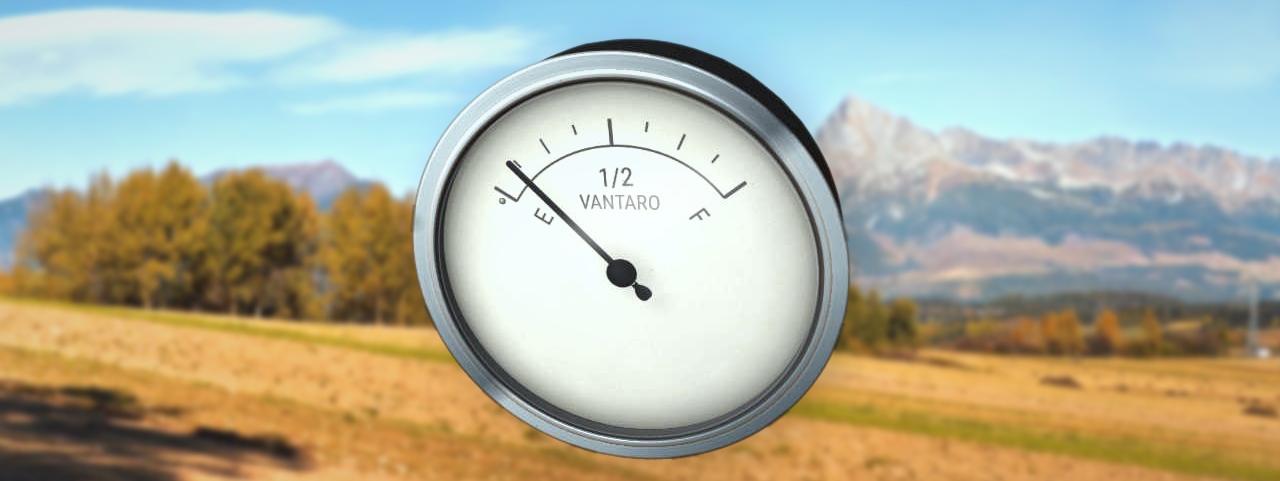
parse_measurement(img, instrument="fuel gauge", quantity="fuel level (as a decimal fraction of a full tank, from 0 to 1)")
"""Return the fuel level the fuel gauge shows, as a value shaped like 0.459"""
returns 0.125
